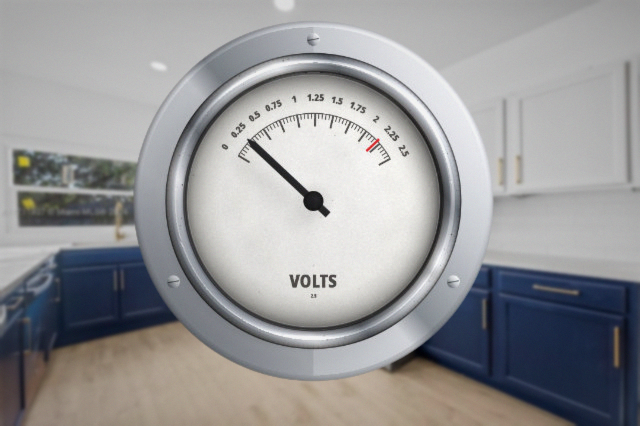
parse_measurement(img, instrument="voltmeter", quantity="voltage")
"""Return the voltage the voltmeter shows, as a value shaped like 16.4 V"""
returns 0.25 V
